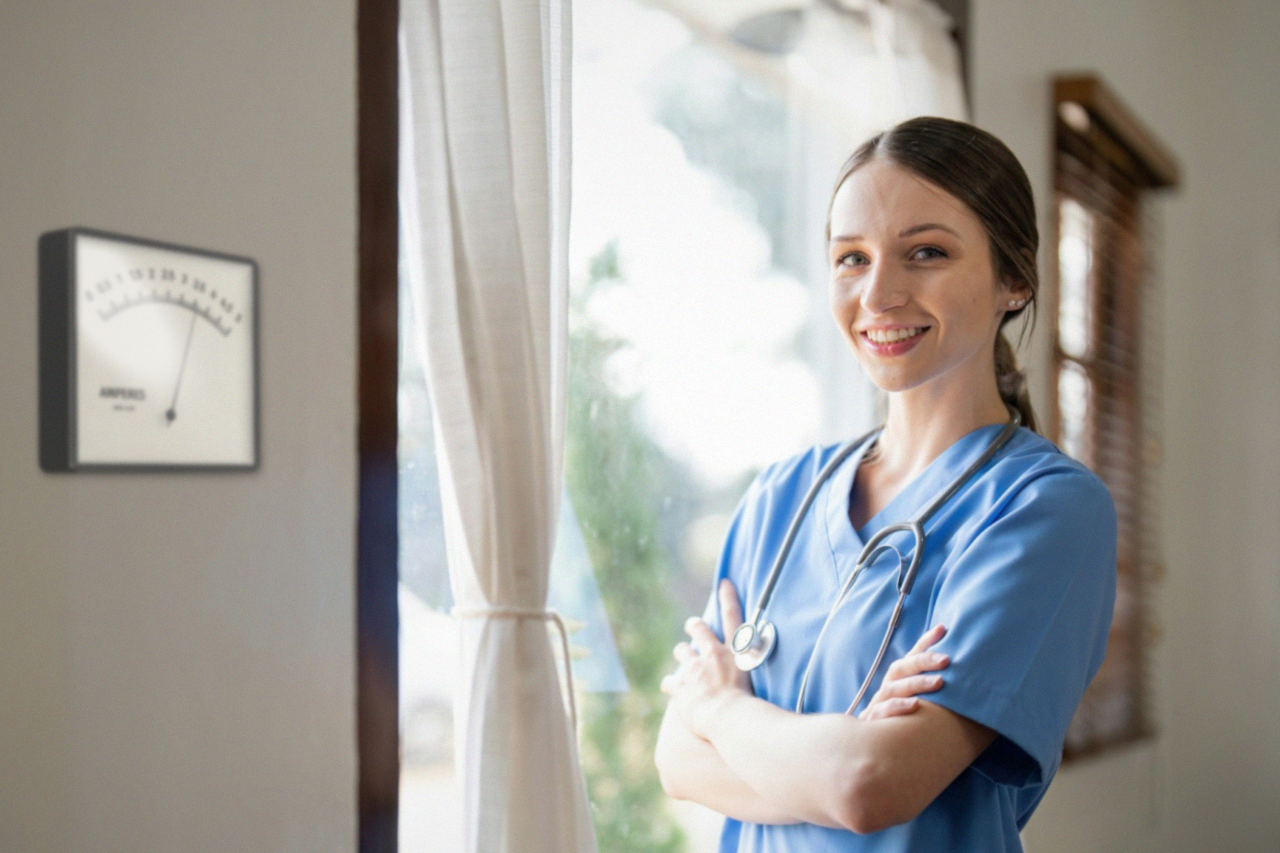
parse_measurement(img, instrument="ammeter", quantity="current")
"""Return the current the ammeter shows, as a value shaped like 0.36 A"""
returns 3.5 A
